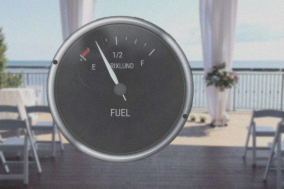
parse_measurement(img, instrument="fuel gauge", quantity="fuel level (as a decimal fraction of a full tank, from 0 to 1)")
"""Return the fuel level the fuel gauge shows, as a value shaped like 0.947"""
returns 0.25
